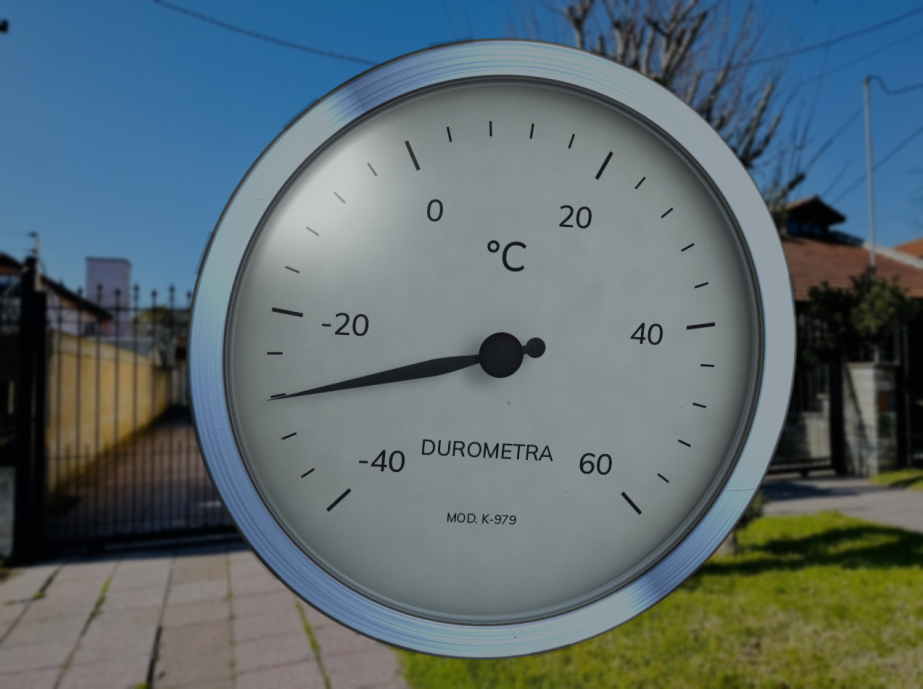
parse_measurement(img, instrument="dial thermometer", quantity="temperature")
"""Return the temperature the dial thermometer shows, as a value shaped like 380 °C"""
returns -28 °C
